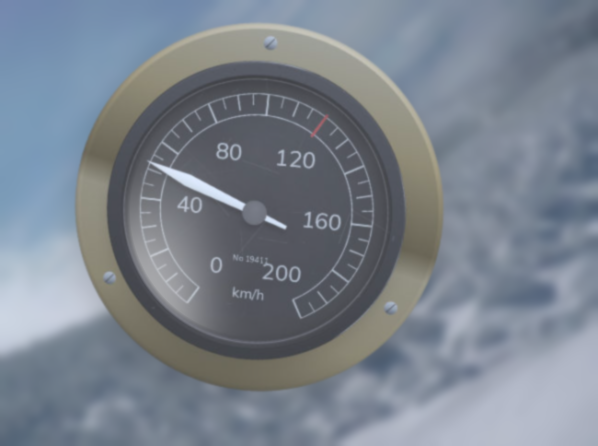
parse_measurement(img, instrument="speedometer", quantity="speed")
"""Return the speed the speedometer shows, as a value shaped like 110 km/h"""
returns 52.5 km/h
